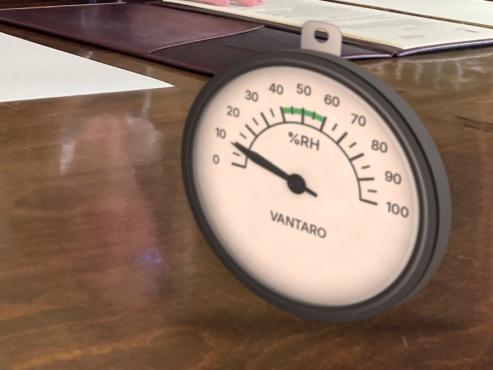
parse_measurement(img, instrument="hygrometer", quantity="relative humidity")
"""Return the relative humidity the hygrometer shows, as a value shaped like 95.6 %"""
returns 10 %
